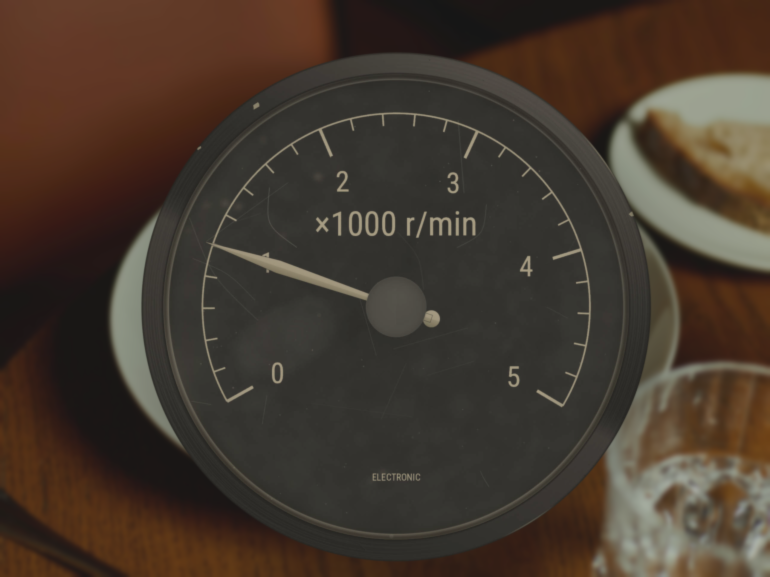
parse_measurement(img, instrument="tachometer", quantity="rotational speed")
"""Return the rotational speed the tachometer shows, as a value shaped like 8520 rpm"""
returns 1000 rpm
